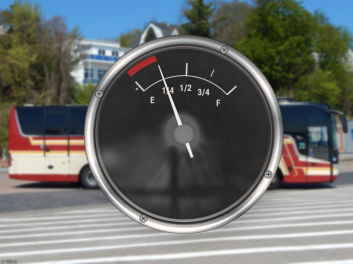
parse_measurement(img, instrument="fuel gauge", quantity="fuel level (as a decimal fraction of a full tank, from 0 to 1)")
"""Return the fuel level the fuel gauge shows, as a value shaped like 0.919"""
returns 0.25
